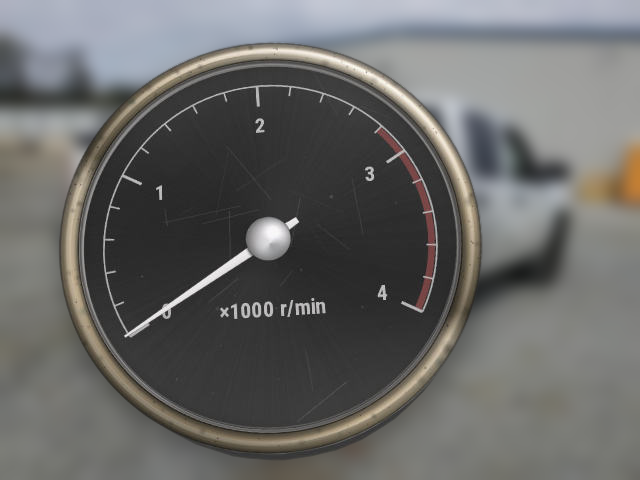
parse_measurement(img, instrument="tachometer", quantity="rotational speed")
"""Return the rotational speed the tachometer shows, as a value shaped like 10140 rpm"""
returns 0 rpm
